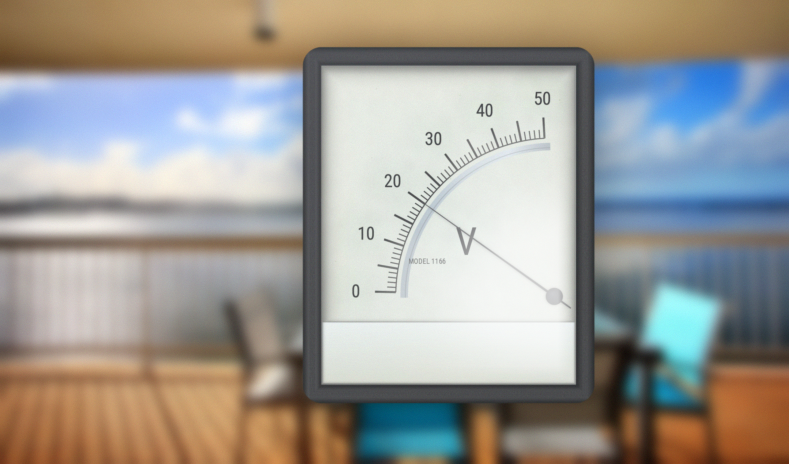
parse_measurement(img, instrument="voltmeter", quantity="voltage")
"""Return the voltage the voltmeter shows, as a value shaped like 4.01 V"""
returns 20 V
